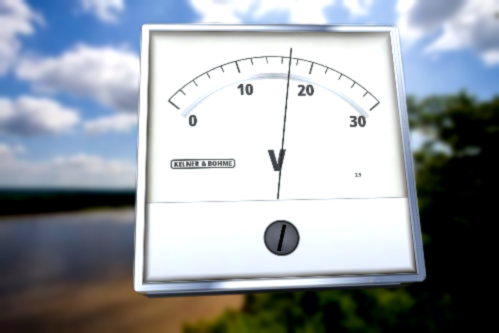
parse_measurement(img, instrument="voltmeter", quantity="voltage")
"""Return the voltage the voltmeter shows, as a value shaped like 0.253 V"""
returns 17 V
